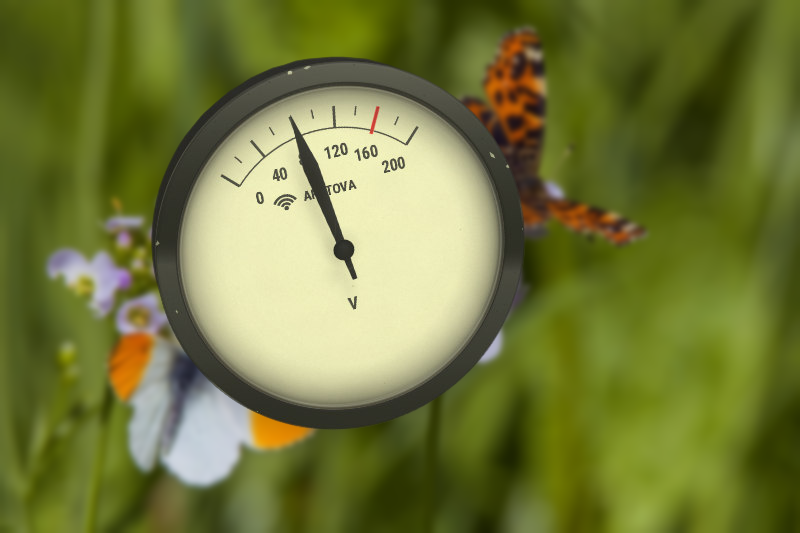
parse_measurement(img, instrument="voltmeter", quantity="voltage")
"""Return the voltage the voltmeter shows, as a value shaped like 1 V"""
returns 80 V
